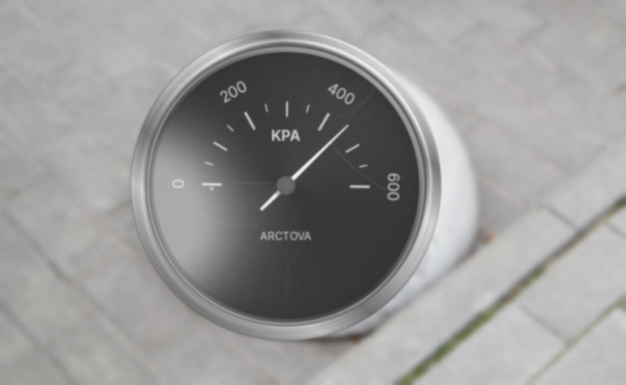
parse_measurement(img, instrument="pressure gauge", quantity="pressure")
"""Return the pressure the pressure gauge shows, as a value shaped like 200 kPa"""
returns 450 kPa
